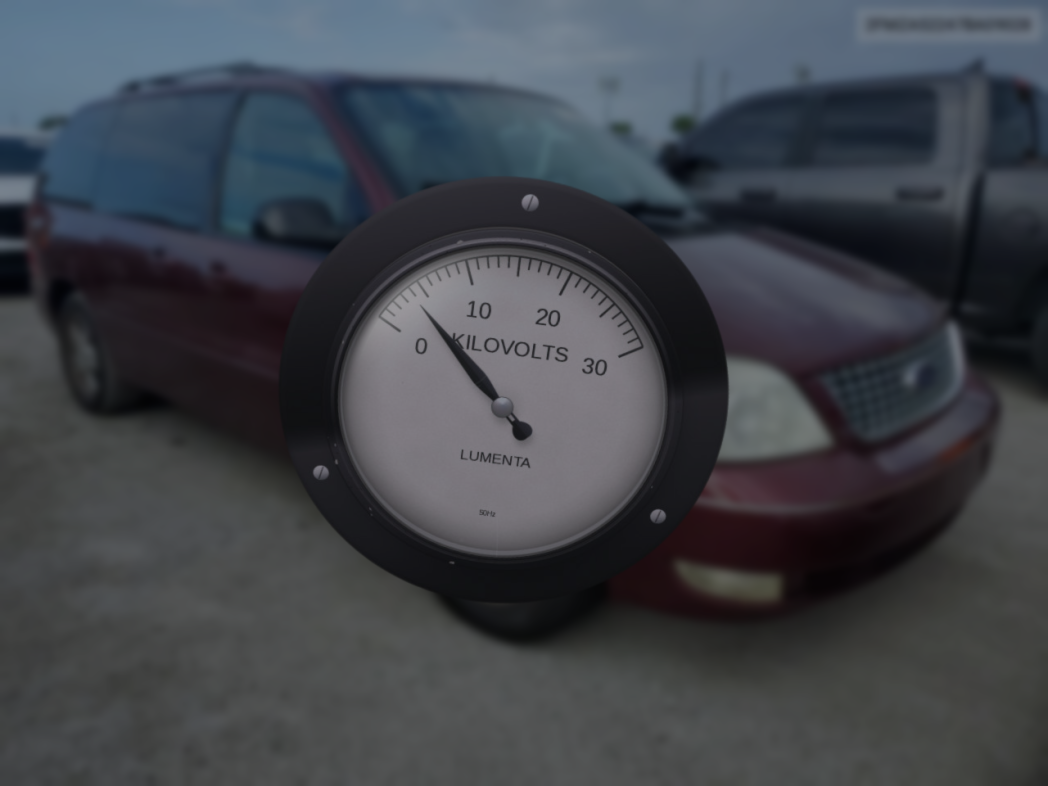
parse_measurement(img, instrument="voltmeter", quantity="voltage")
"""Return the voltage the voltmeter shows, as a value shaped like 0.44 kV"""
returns 4 kV
